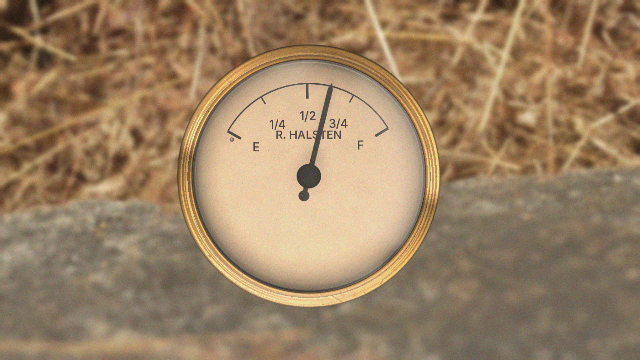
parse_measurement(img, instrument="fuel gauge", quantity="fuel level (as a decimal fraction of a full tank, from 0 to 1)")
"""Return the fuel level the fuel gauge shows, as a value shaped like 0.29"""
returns 0.625
